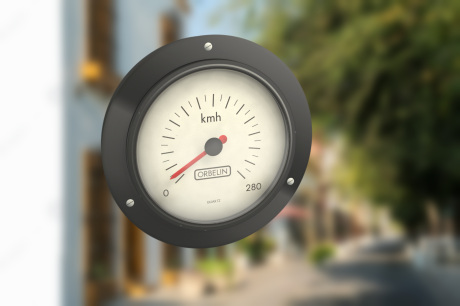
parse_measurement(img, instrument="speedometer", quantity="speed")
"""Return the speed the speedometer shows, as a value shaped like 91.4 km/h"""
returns 10 km/h
